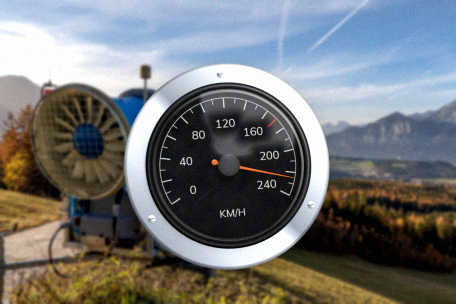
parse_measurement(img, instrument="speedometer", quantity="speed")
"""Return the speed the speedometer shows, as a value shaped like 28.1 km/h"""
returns 225 km/h
